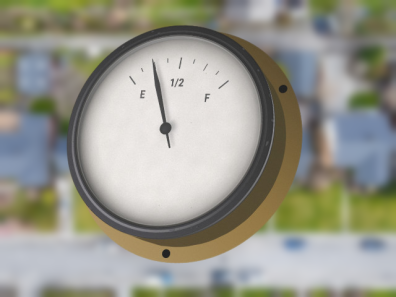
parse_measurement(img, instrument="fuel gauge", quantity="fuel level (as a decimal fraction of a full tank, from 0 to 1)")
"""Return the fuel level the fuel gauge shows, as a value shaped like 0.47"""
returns 0.25
